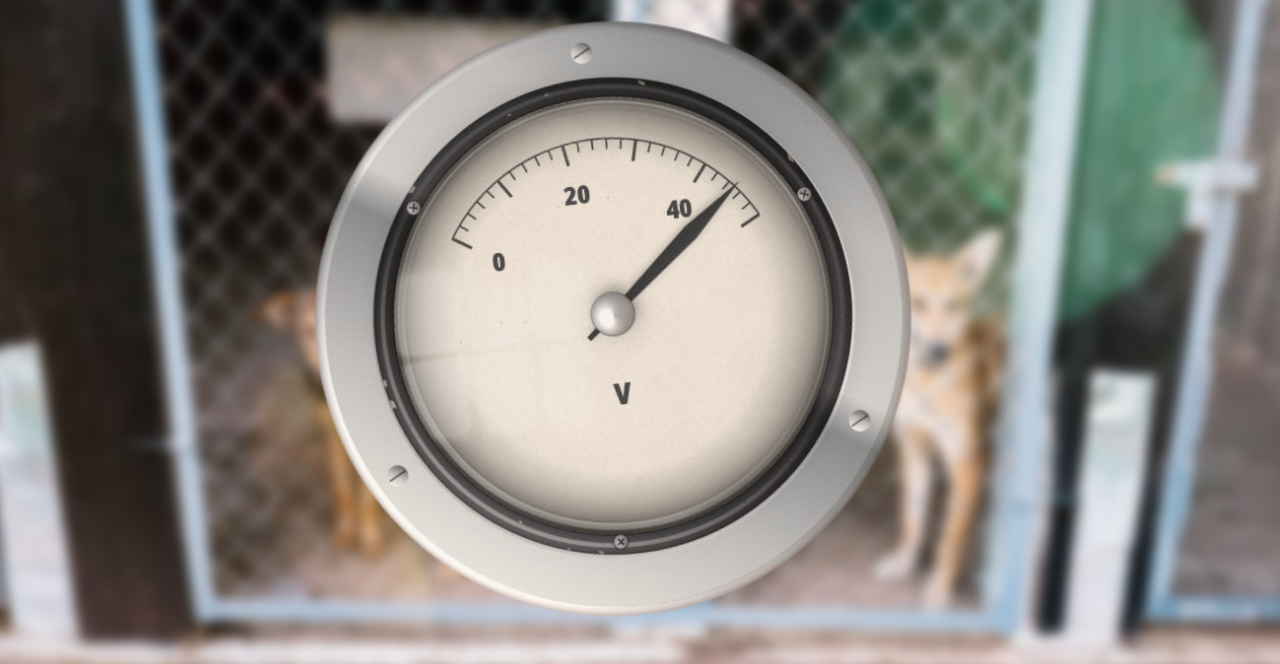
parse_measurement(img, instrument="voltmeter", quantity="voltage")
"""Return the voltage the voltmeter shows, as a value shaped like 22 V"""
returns 45 V
